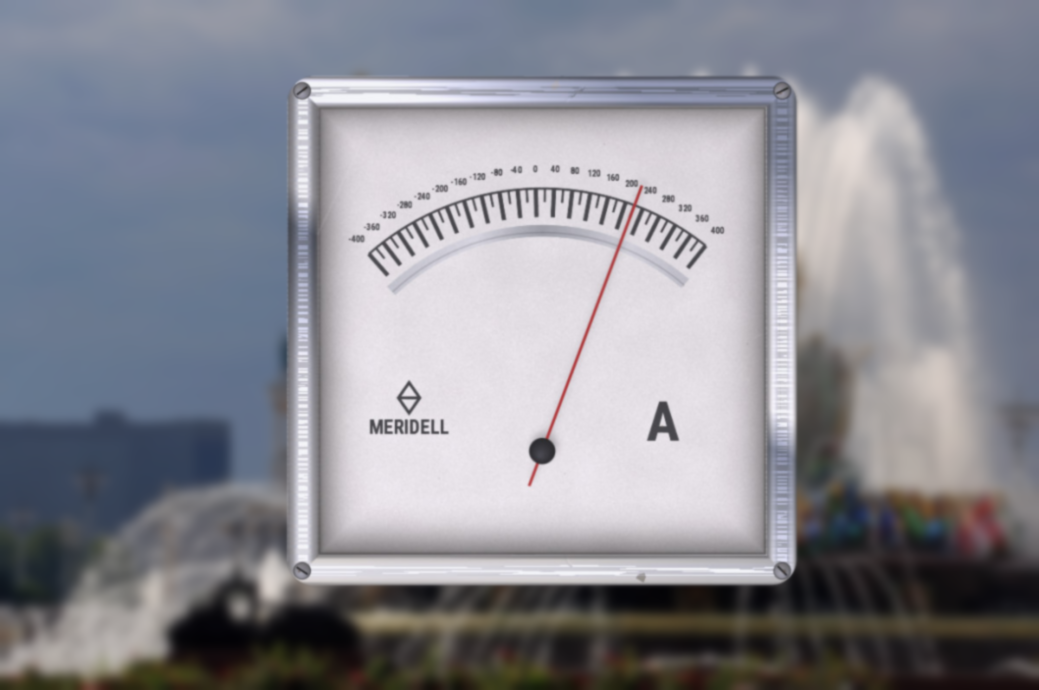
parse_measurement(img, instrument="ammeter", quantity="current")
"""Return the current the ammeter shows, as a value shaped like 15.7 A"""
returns 220 A
